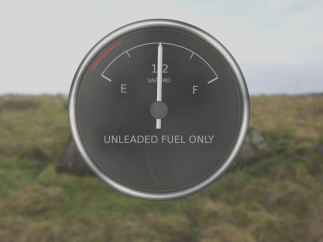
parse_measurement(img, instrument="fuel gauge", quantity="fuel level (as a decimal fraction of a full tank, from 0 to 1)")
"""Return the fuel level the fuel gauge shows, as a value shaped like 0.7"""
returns 0.5
